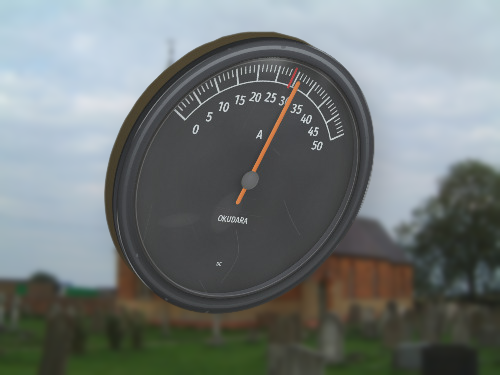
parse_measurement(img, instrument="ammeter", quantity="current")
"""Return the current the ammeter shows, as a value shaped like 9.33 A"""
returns 30 A
